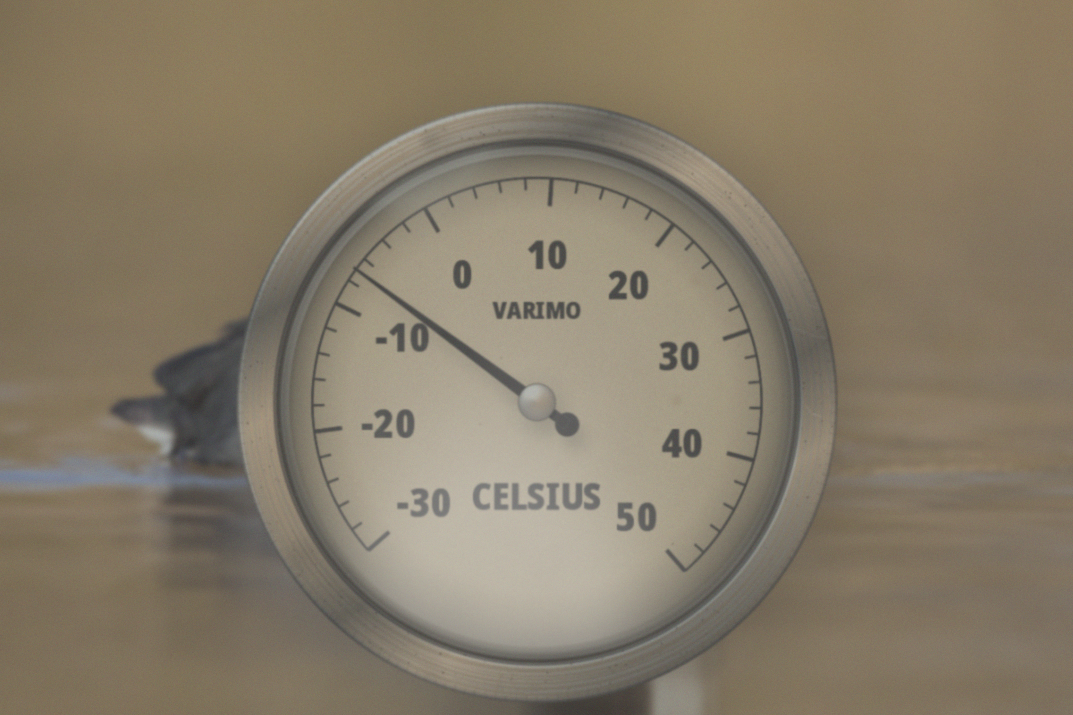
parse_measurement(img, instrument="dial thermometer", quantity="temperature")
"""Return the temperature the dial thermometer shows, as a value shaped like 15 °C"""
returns -7 °C
